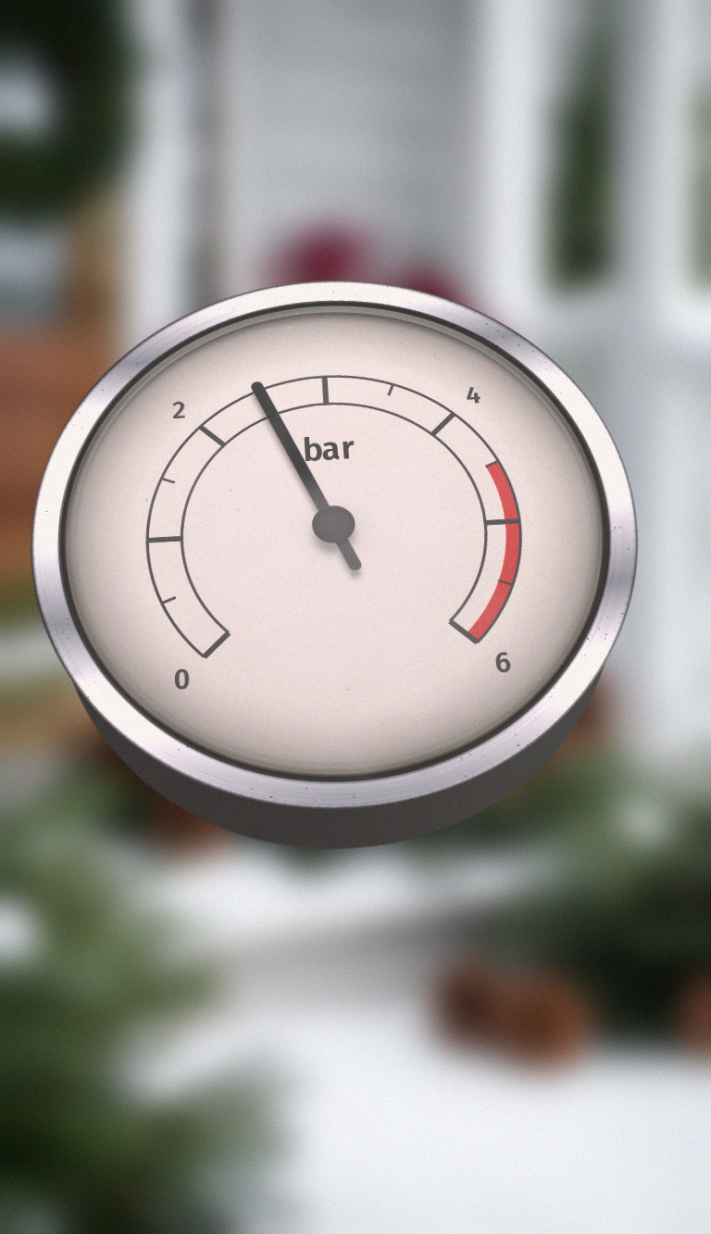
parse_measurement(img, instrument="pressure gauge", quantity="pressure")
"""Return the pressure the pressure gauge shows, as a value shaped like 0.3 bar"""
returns 2.5 bar
